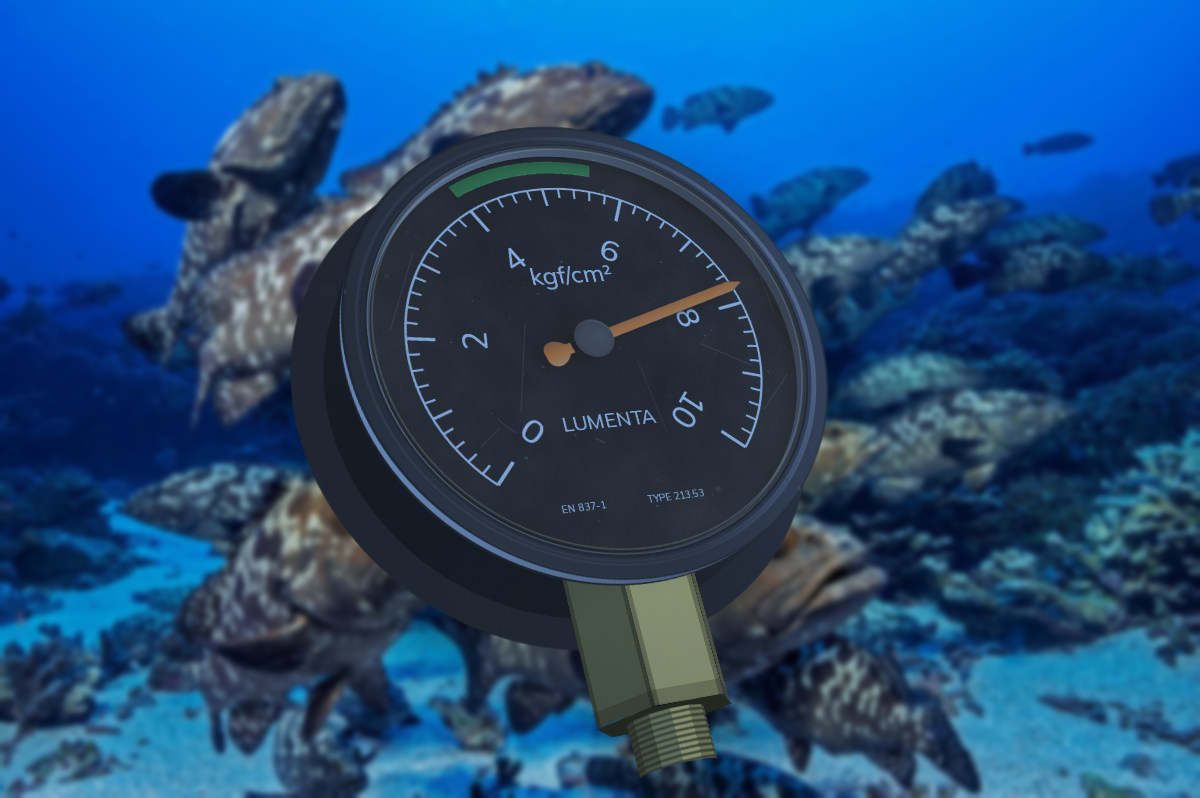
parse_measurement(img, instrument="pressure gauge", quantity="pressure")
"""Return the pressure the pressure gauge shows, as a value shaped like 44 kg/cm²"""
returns 7.8 kg/cm²
